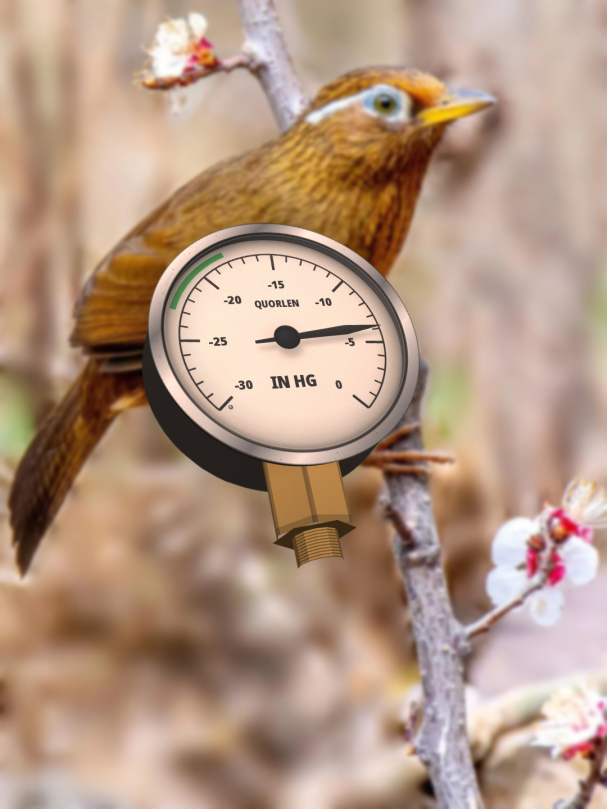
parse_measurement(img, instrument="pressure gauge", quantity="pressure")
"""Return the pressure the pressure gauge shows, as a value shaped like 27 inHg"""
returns -6 inHg
